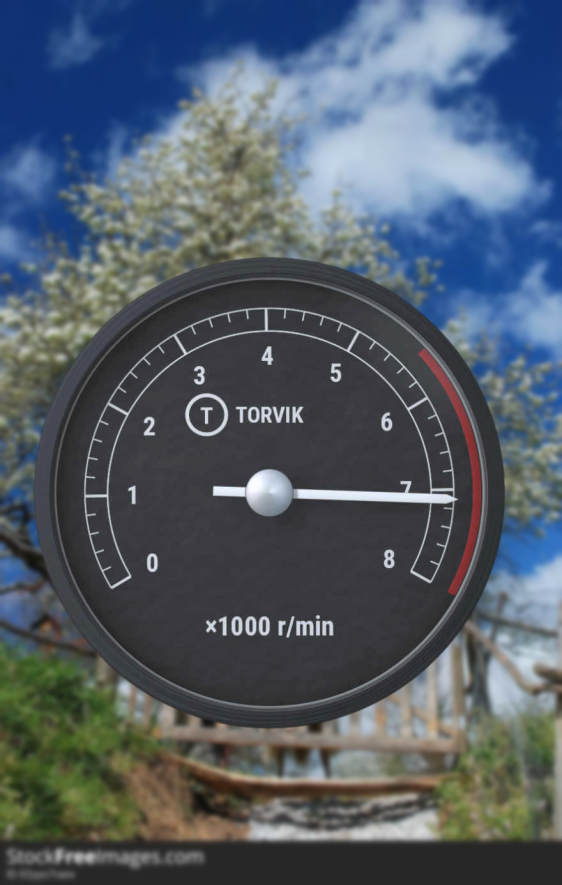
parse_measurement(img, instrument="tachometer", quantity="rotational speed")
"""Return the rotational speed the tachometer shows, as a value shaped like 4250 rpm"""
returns 7100 rpm
